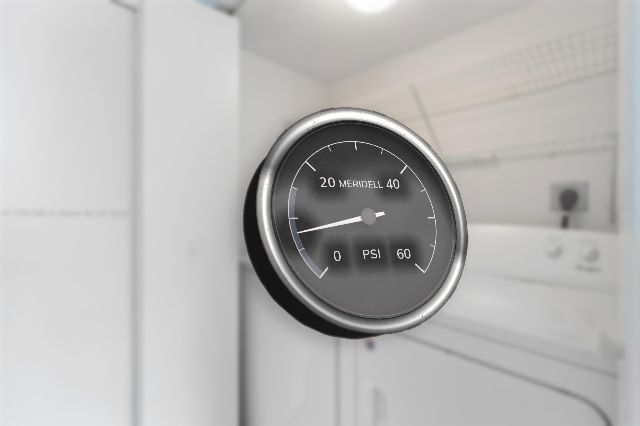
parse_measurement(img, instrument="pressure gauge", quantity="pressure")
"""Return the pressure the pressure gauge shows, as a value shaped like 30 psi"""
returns 7.5 psi
